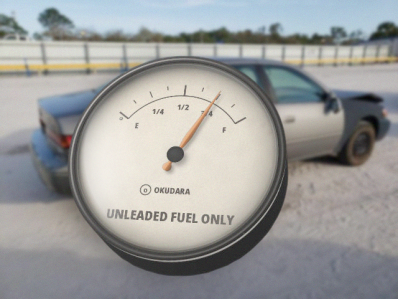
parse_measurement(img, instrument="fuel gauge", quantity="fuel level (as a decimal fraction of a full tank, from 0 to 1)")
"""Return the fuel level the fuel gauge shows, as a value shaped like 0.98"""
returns 0.75
